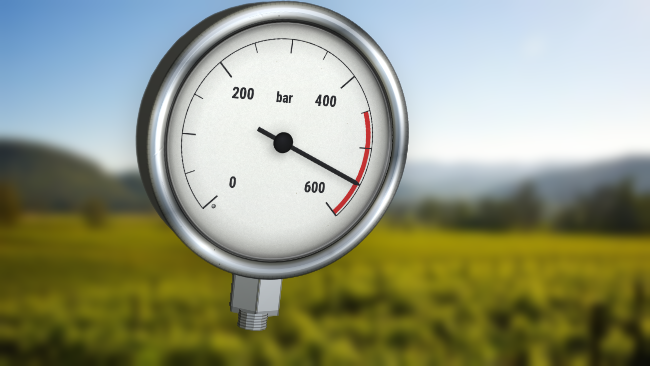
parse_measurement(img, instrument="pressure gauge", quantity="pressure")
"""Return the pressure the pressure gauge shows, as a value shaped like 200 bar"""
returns 550 bar
